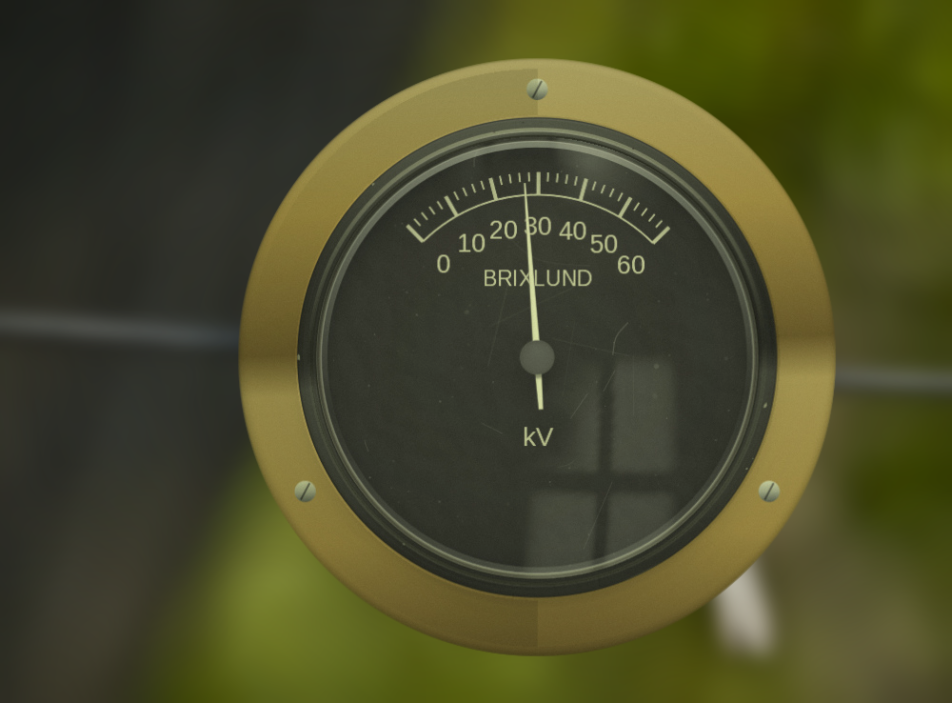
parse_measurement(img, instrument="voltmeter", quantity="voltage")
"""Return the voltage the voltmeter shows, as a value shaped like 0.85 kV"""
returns 27 kV
